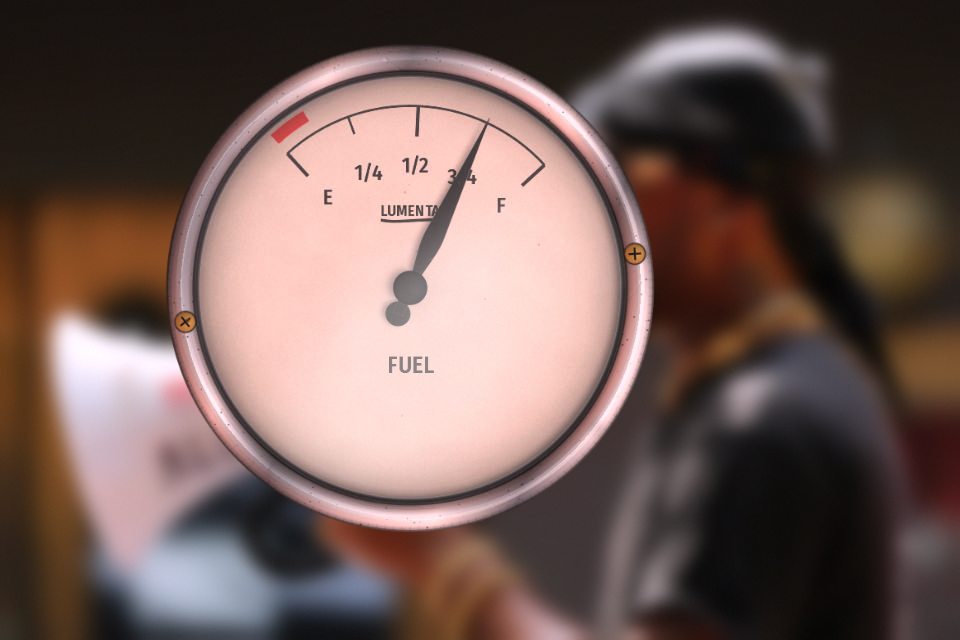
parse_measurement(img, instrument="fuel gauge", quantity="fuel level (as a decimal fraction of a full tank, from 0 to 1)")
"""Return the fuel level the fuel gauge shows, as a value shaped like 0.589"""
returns 0.75
